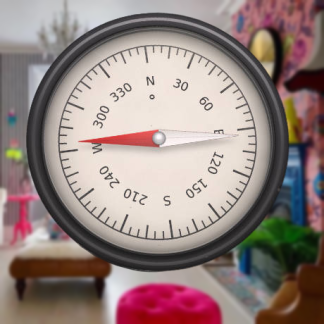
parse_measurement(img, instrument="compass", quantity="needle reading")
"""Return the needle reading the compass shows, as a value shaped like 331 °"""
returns 275 °
